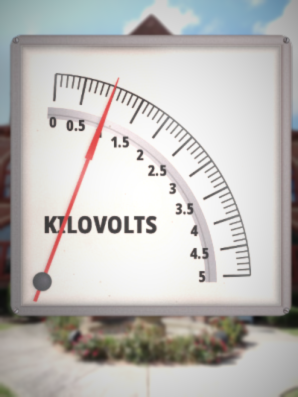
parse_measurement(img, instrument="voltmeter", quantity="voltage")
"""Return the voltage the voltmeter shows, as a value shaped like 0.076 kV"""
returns 1 kV
